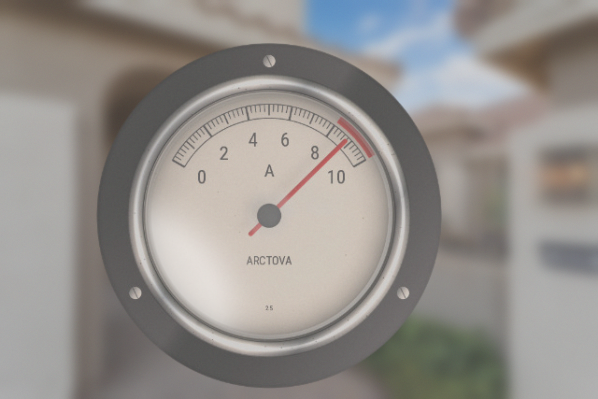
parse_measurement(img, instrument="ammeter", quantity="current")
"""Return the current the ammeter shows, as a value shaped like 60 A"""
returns 8.8 A
